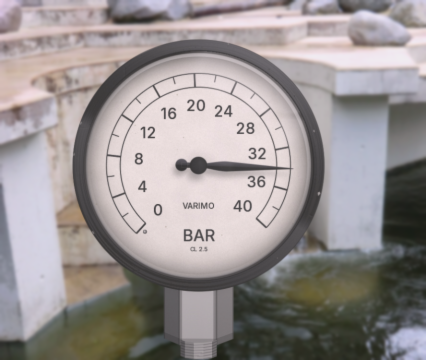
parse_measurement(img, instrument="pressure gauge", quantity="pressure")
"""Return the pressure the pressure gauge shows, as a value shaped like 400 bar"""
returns 34 bar
